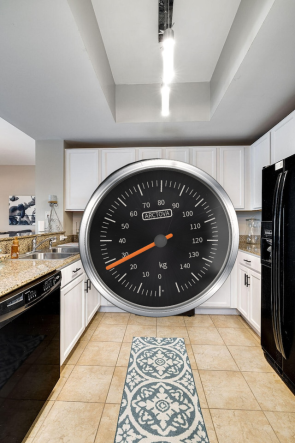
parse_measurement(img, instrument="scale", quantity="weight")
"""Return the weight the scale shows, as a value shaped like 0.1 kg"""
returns 28 kg
